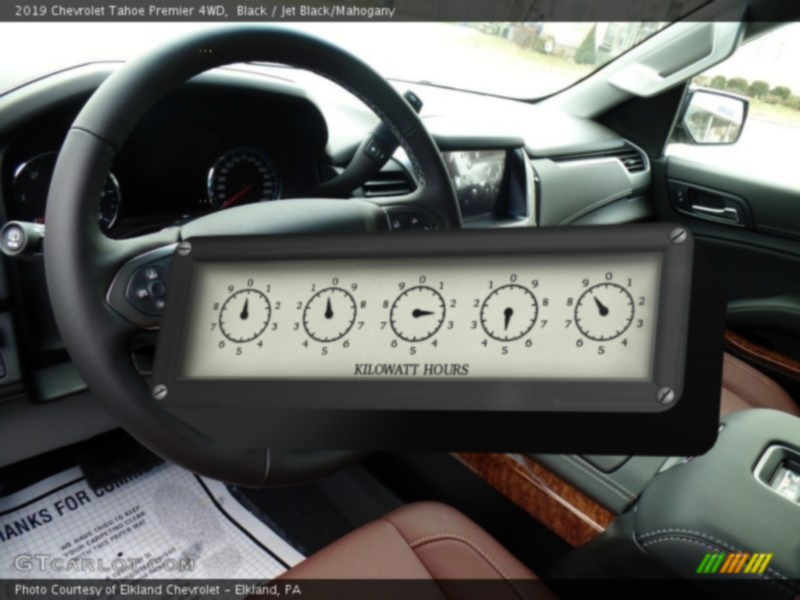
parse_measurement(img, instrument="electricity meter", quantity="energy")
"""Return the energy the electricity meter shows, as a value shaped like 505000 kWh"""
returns 249 kWh
